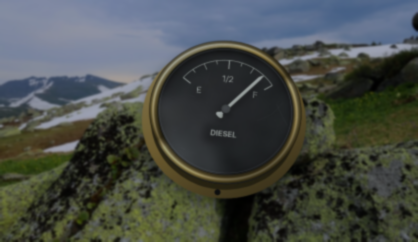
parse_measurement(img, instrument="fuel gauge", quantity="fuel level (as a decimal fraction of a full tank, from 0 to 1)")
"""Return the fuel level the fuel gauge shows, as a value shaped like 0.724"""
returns 0.875
